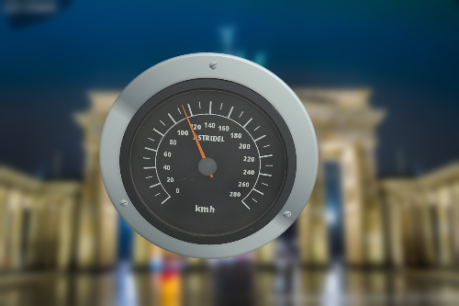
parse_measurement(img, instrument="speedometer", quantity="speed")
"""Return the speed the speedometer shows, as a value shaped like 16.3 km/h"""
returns 115 km/h
